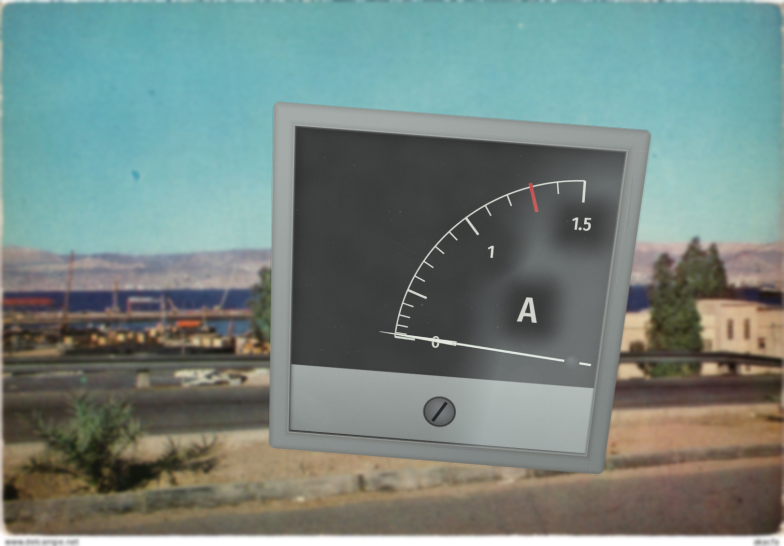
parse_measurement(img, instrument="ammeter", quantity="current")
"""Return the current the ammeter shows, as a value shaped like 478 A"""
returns 0.1 A
